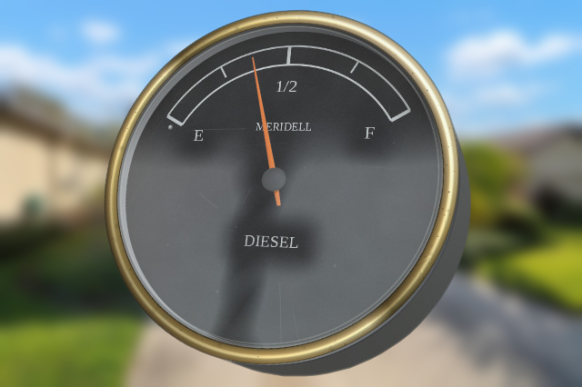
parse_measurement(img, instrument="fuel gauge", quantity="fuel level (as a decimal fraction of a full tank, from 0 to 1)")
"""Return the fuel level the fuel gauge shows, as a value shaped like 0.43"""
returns 0.375
